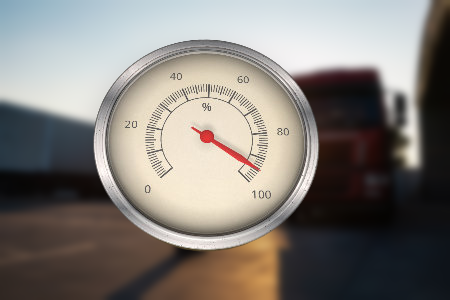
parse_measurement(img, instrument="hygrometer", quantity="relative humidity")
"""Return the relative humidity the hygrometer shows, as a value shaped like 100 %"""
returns 95 %
